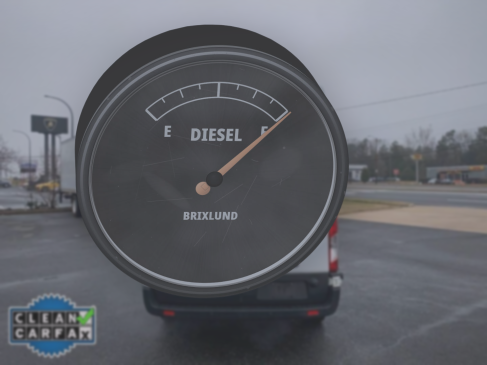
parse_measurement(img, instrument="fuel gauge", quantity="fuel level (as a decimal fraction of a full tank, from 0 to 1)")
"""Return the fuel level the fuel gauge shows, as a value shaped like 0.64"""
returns 1
